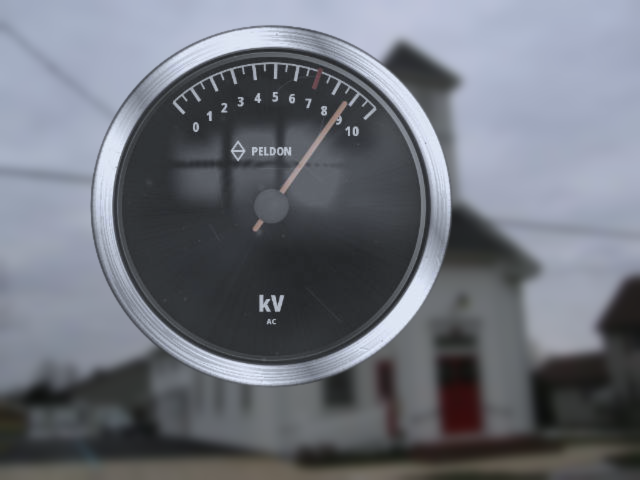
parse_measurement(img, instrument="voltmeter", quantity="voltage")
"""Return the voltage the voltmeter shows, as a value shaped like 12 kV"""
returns 8.75 kV
